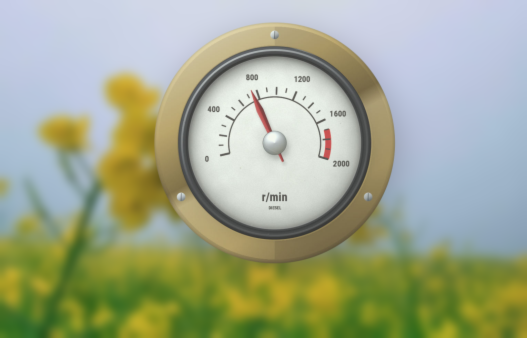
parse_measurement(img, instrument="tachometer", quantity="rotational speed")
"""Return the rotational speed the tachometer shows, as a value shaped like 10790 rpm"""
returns 750 rpm
